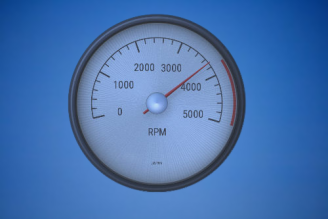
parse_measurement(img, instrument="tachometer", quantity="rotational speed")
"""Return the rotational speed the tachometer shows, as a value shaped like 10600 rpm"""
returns 3700 rpm
